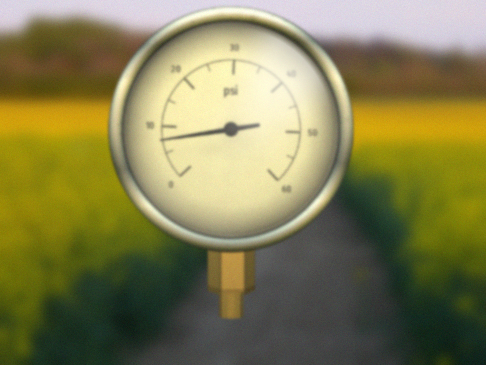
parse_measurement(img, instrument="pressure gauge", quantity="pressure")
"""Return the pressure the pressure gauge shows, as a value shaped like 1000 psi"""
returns 7.5 psi
